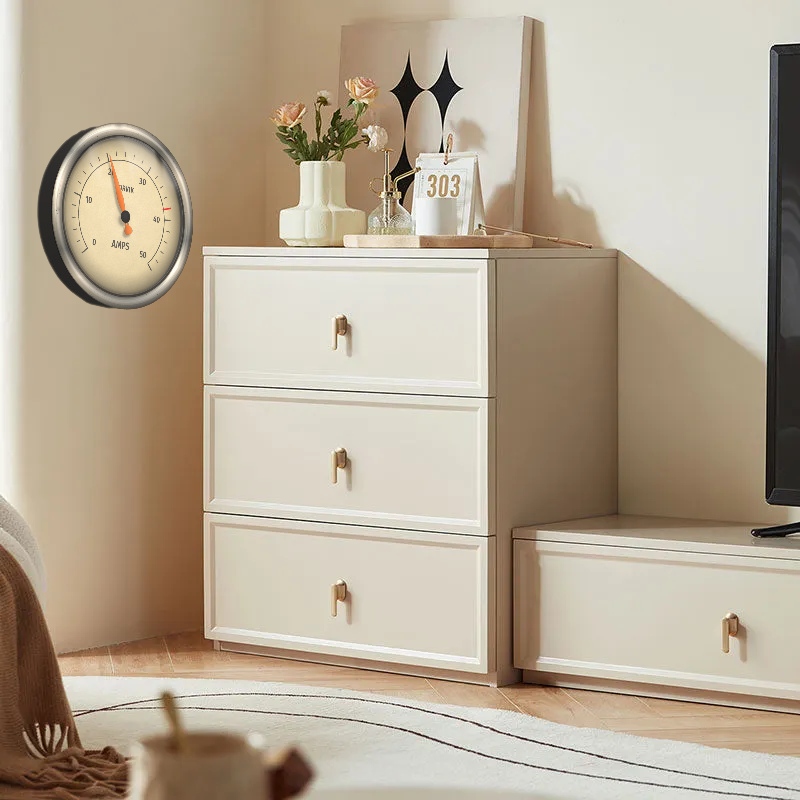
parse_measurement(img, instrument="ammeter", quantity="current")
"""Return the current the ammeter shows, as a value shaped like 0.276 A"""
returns 20 A
